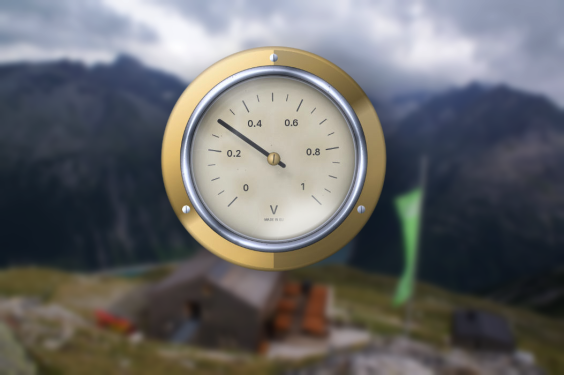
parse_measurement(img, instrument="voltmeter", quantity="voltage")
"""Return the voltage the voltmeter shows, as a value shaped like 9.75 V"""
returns 0.3 V
